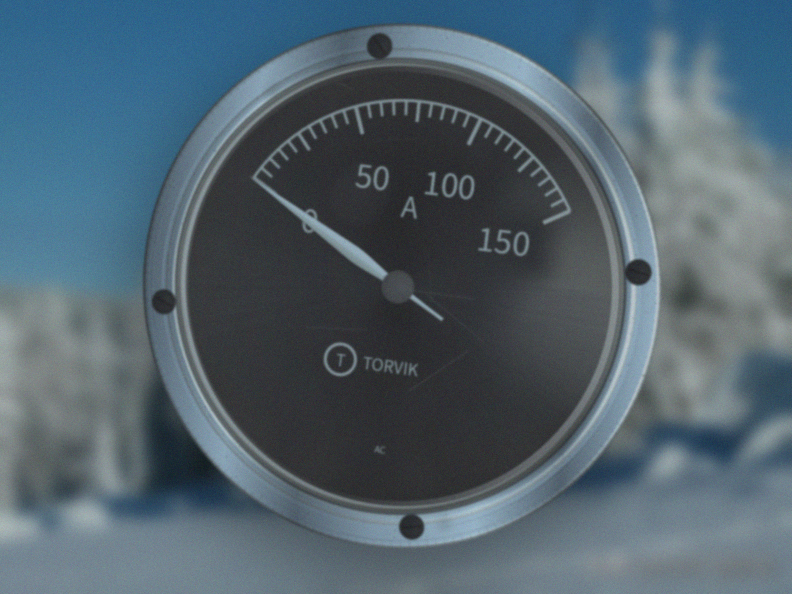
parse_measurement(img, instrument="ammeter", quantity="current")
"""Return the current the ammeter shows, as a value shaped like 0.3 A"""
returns 0 A
